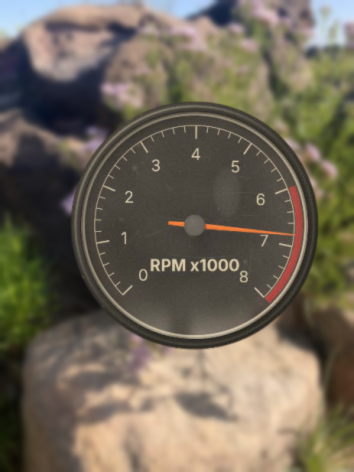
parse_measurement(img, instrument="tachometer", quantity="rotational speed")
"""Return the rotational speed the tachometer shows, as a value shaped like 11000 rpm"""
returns 6800 rpm
